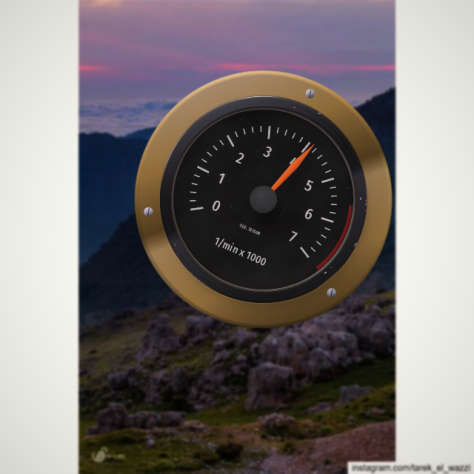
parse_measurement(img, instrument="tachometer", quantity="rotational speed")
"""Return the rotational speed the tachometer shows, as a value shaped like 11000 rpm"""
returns 4100 rpm
